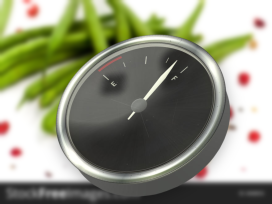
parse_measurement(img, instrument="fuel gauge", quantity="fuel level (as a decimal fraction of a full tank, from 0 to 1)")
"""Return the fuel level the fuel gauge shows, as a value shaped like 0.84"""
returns 0.875
